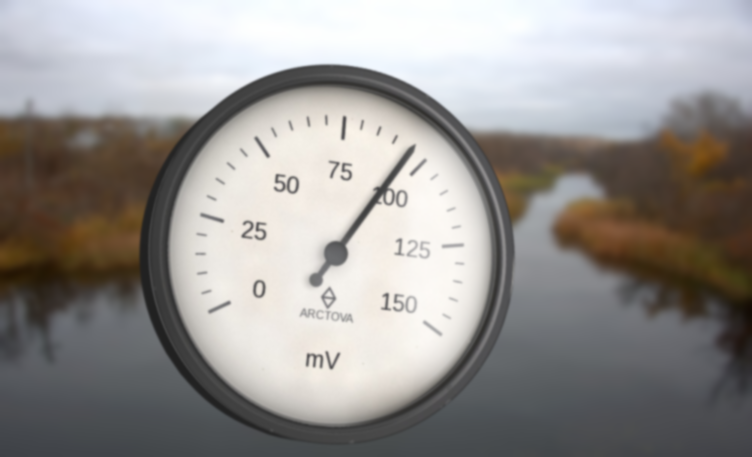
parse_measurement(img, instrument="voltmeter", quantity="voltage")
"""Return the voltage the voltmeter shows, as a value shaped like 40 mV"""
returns 95 mV
